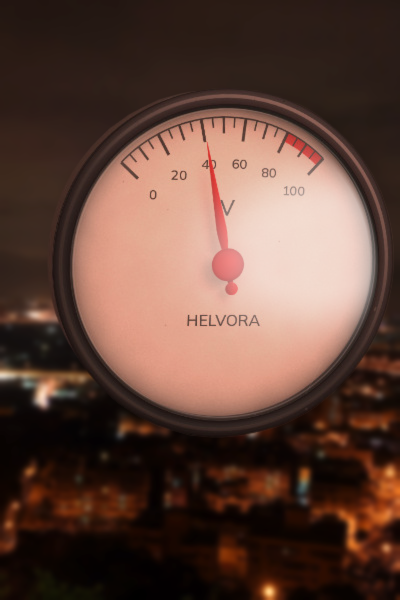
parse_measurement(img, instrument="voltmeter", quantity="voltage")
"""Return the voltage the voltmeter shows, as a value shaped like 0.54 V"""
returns 40 V
